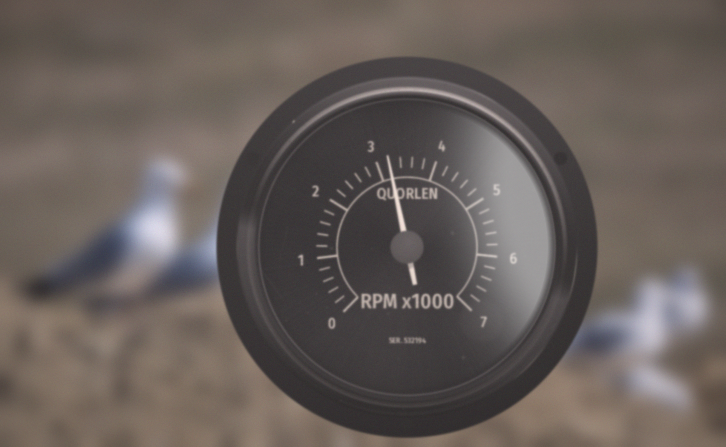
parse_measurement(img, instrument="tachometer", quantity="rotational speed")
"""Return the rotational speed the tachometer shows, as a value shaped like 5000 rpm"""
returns 3200 rpm
